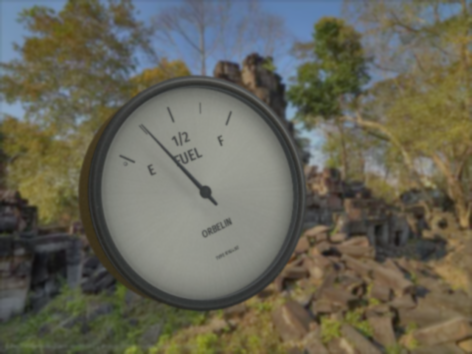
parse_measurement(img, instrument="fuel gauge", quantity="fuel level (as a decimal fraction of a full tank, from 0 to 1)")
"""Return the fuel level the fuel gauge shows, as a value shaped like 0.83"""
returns 0.25
